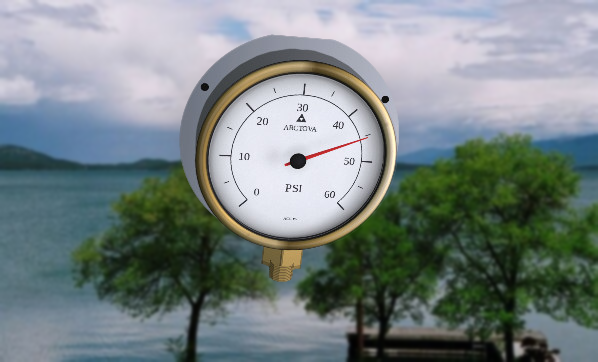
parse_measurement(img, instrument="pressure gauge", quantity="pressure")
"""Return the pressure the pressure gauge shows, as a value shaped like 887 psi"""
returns 45 psi
